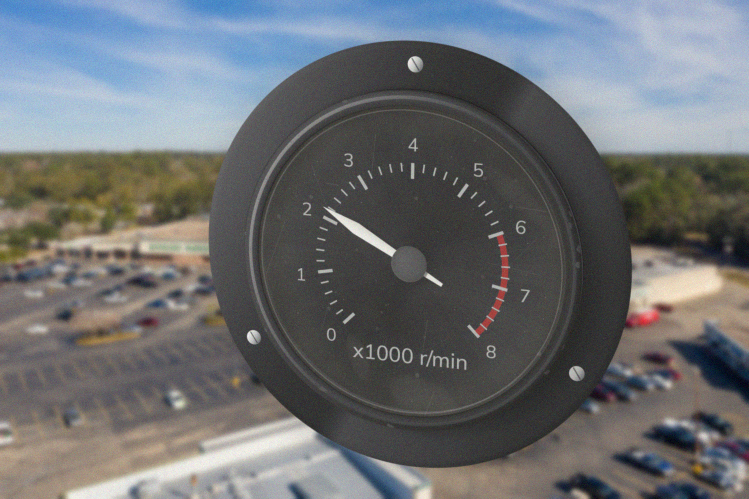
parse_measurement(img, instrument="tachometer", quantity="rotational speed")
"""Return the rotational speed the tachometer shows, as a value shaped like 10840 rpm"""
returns 2200 rpm
